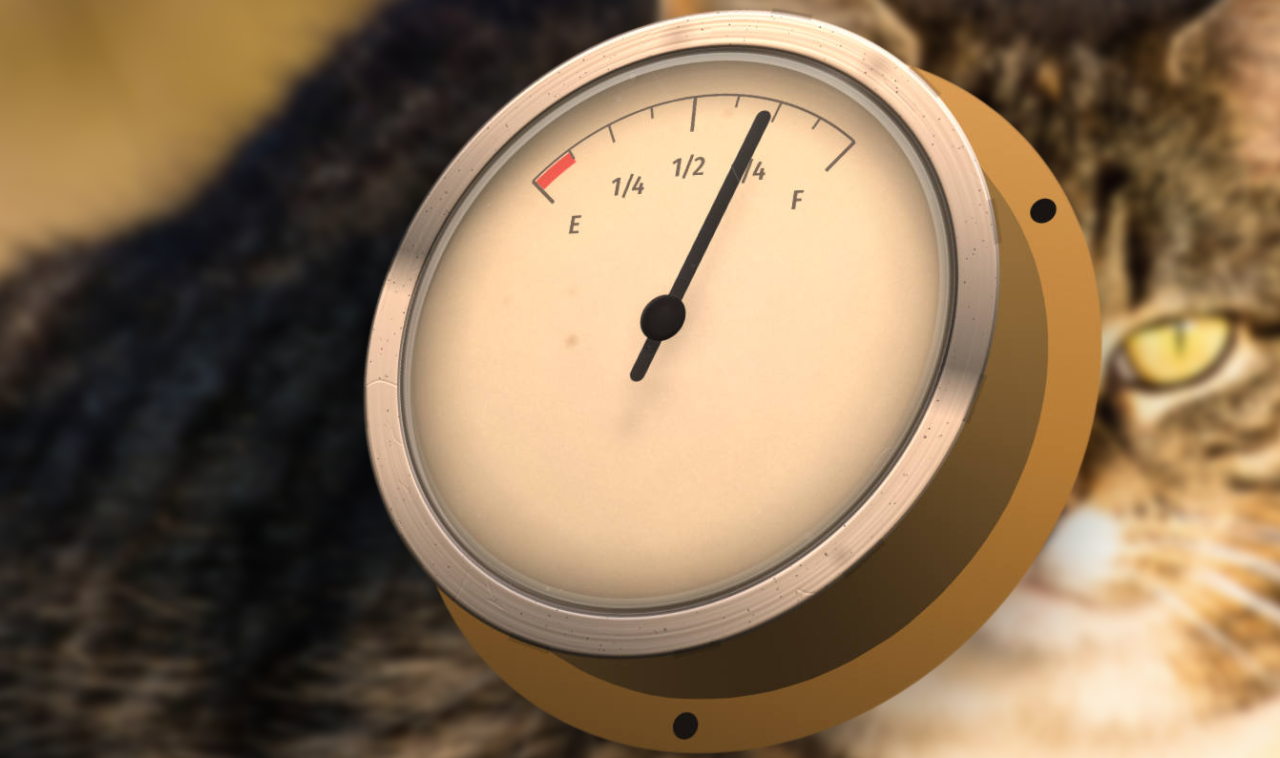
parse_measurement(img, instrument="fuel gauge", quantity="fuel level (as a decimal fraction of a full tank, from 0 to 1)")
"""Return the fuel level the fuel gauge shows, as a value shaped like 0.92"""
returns 0.75
